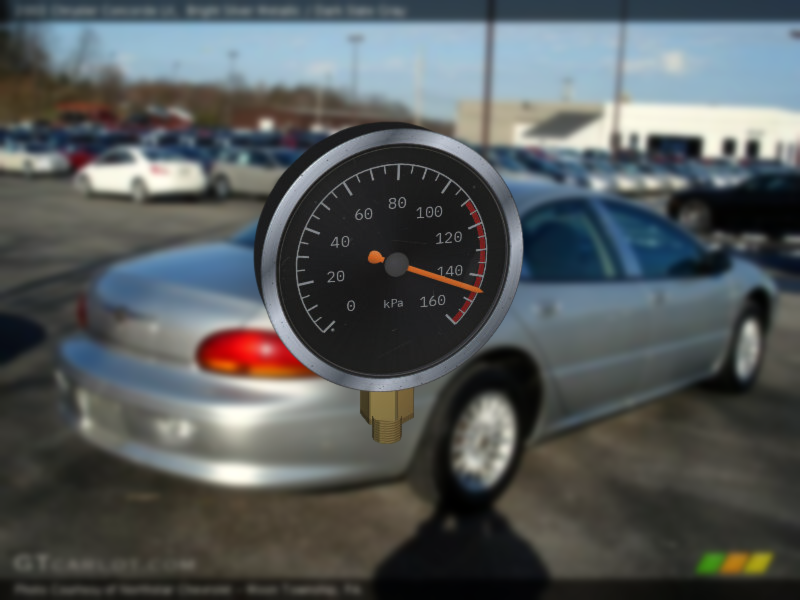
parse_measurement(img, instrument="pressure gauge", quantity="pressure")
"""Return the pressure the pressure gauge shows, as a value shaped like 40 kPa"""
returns 145 kPa
